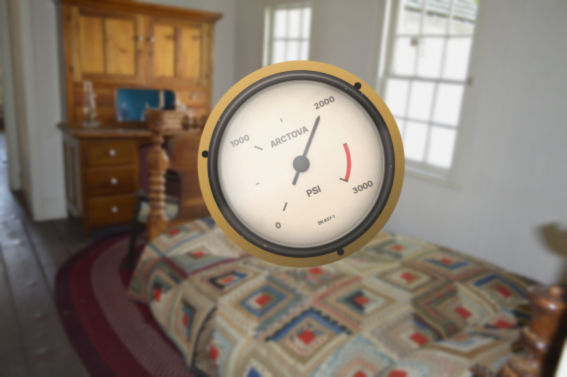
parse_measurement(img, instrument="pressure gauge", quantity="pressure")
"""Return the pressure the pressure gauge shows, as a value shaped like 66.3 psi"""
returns 2000 psi
